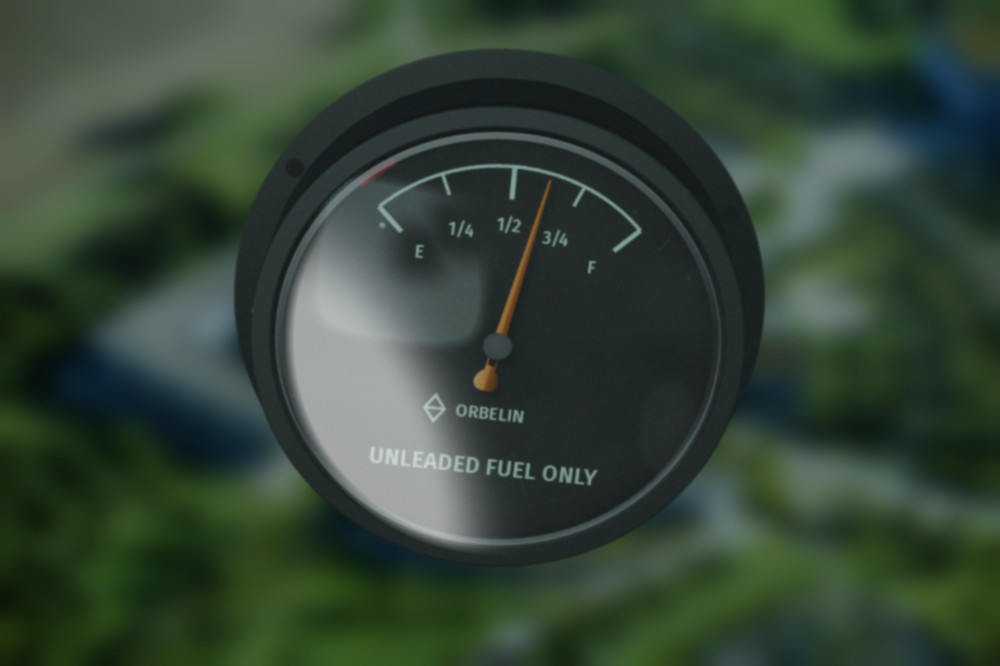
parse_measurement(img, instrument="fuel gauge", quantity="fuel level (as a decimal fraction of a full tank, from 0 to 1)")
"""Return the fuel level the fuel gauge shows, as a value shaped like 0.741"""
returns 0.625
